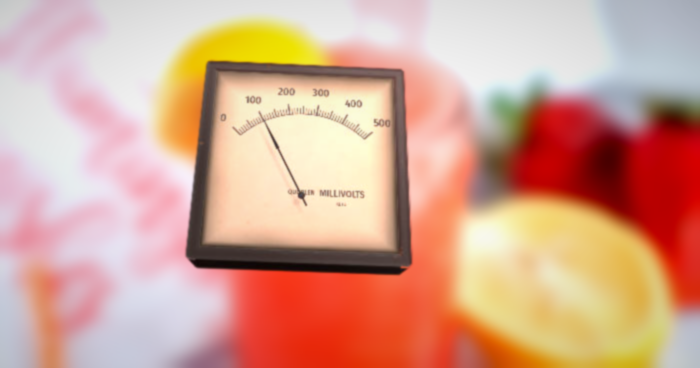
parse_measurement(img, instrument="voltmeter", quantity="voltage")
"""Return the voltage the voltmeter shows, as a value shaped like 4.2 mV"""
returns 100 mV
